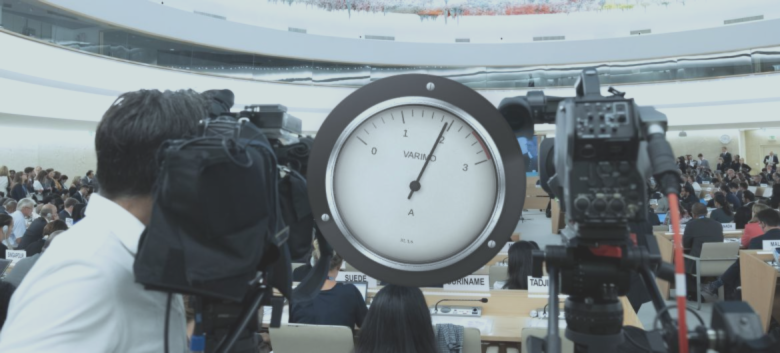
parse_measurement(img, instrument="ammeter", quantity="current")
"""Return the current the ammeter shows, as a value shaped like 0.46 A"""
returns 1.9 A
